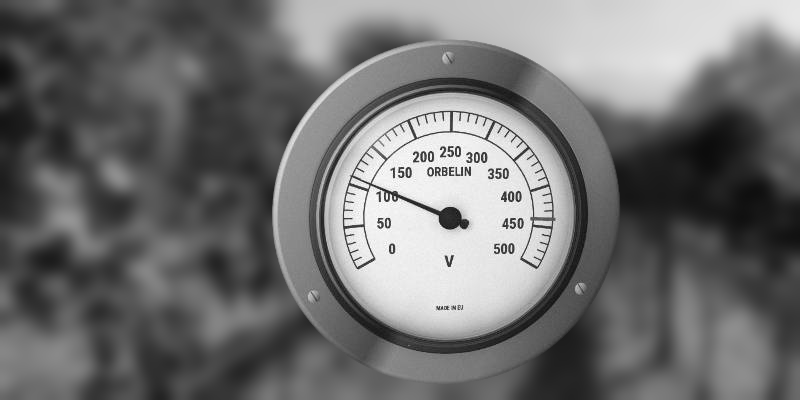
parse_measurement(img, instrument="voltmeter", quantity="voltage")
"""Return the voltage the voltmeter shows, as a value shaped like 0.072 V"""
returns 110 V
